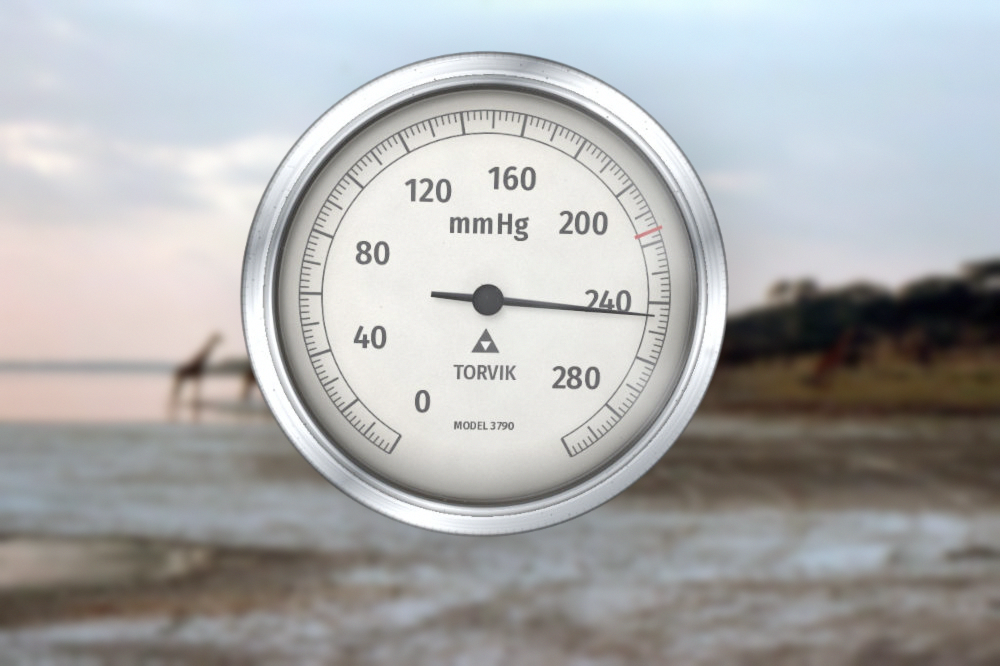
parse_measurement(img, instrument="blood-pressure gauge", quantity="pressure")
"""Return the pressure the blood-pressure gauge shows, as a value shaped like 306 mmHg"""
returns 244 mmHg
